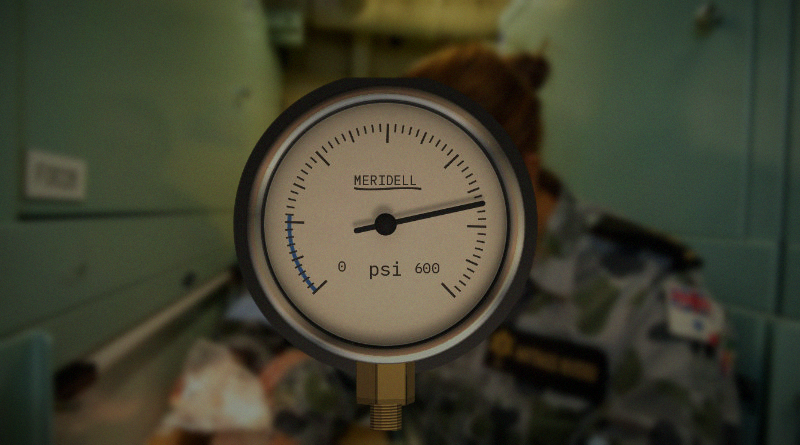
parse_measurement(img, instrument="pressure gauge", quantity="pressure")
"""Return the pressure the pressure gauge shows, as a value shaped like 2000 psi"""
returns 470 psi
